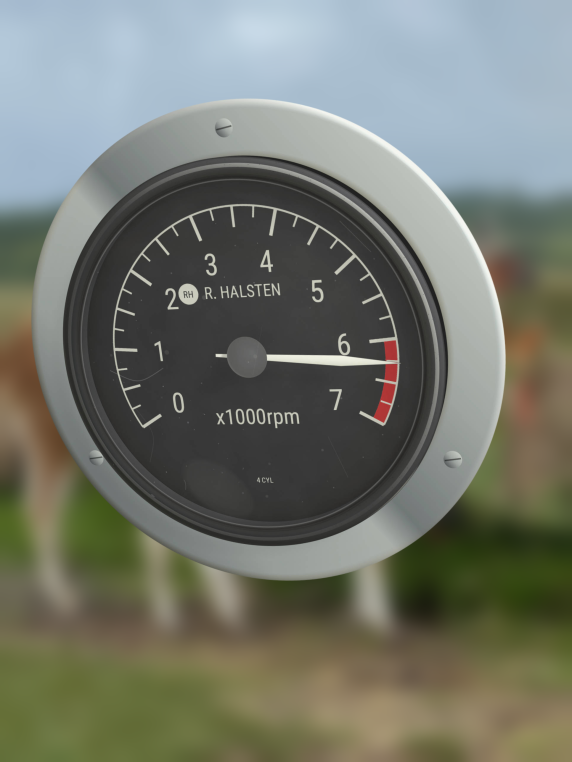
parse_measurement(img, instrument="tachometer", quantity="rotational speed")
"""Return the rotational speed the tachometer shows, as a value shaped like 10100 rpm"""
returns 6250 rpm
